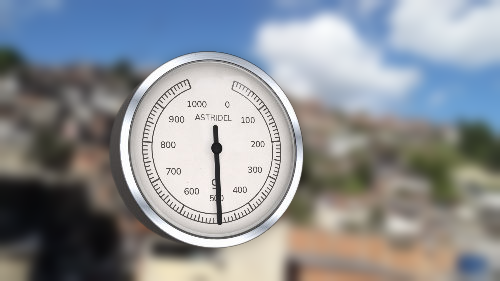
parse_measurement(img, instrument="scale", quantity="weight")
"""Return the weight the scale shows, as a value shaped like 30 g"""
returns 500 g
